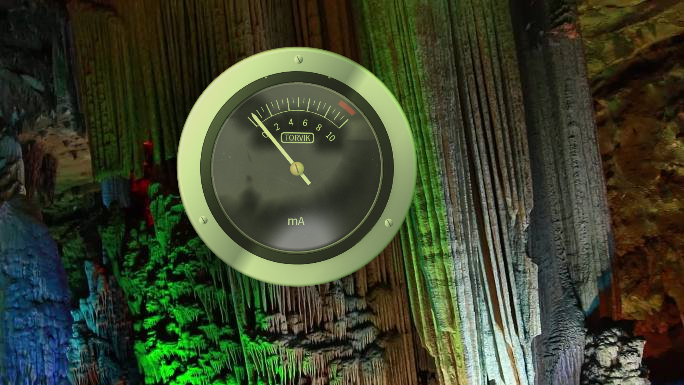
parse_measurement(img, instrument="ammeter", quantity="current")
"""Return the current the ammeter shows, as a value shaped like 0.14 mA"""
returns 0.5 mA
